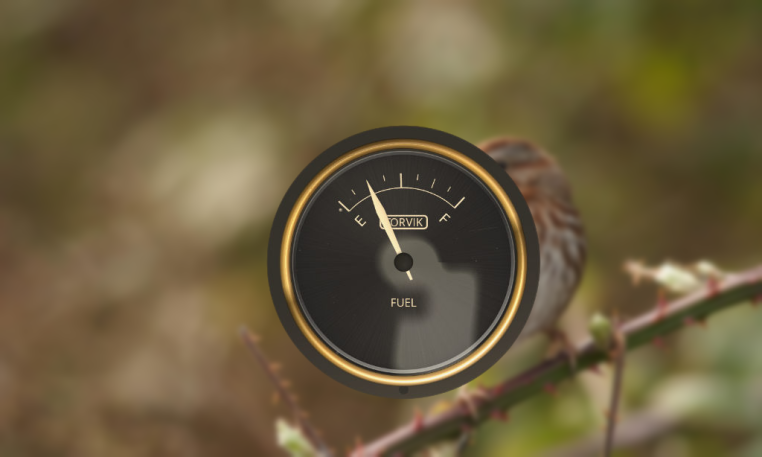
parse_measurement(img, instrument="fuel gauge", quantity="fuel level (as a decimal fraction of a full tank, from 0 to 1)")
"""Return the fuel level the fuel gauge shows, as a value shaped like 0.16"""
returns 0.25
